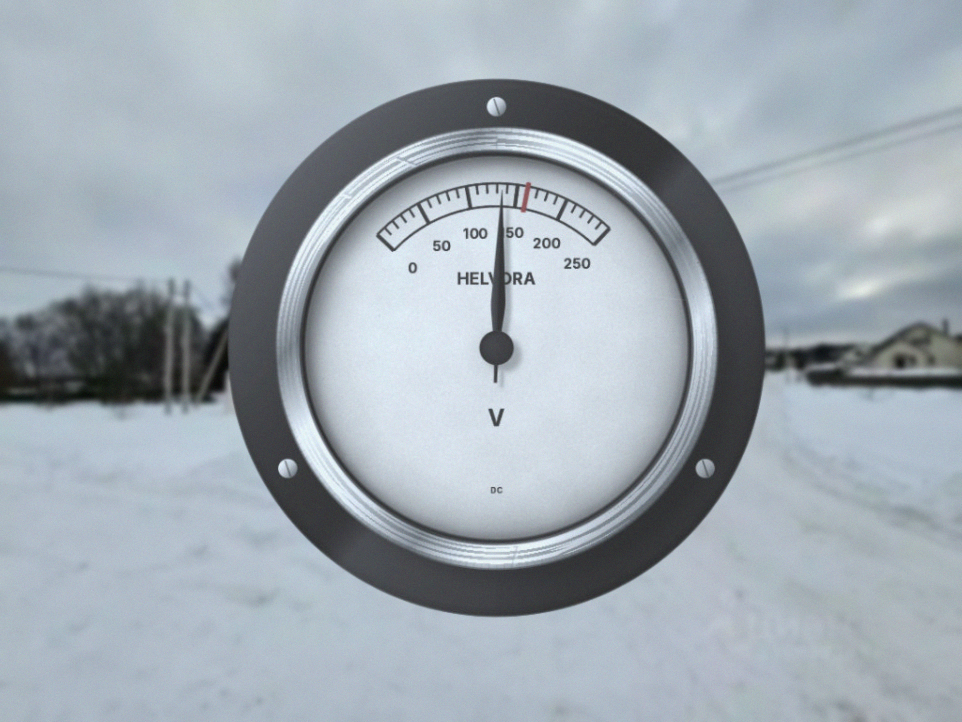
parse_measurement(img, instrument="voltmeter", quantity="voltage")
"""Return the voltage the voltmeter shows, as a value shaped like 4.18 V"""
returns 135 V
